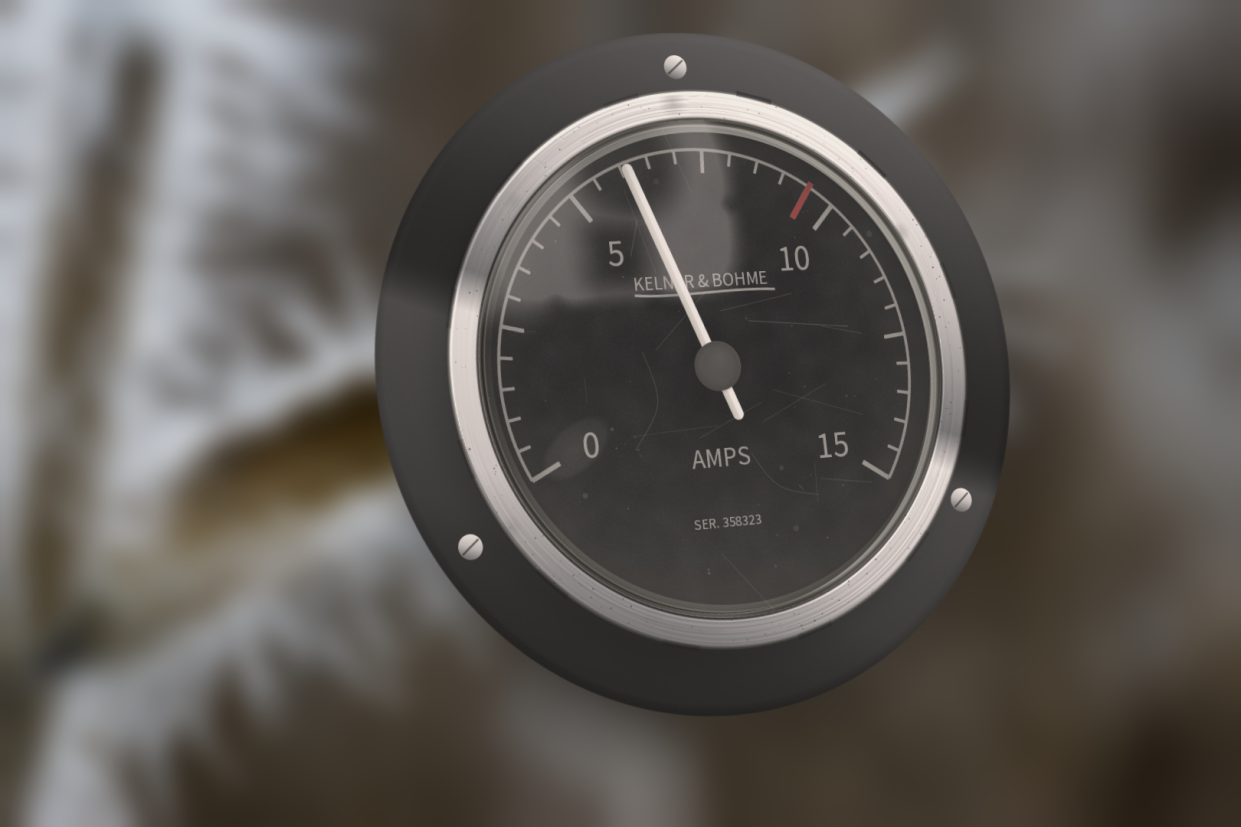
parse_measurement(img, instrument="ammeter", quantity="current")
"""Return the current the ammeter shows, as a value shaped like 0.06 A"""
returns 6 A
